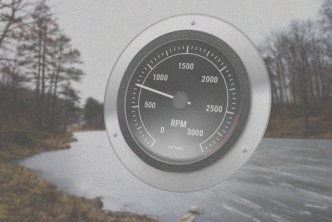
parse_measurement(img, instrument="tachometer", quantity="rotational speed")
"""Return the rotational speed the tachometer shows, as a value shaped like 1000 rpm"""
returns 750 rpm
